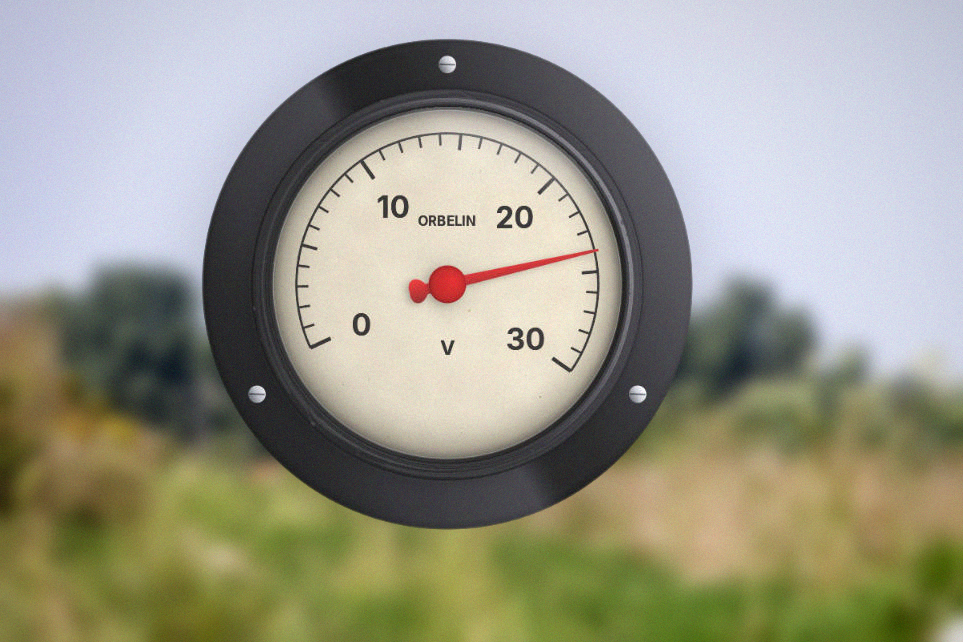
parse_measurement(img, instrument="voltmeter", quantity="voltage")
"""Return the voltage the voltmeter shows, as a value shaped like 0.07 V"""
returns 24 V
